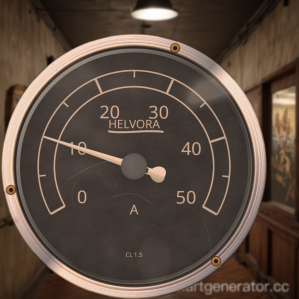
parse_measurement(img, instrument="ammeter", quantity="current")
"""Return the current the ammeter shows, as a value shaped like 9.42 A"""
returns 10 A
